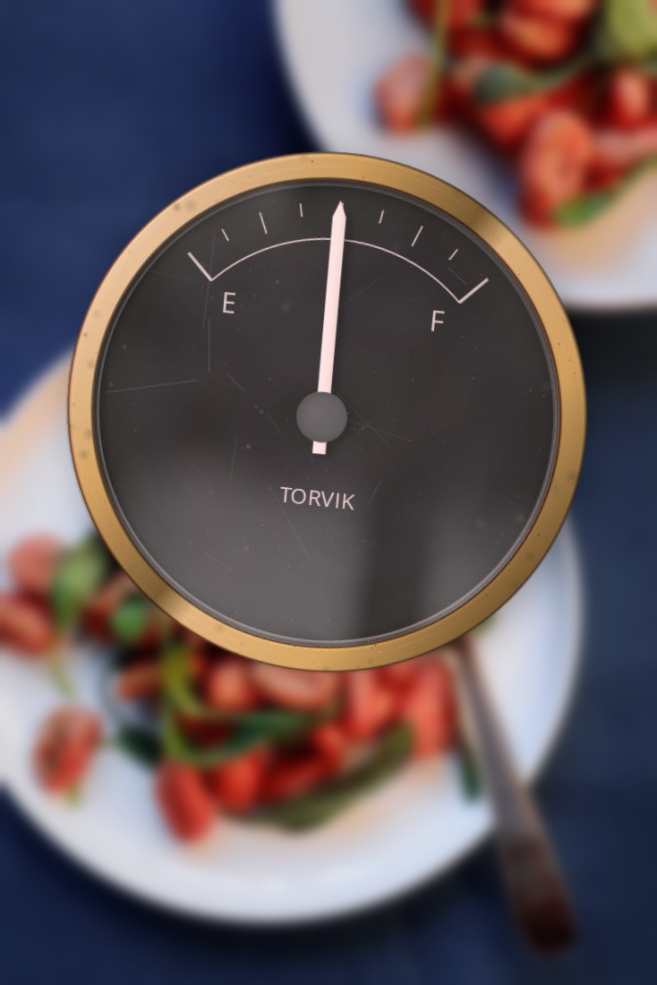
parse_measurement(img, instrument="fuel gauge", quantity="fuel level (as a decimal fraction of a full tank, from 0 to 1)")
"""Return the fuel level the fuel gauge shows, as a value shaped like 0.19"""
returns 0.5
